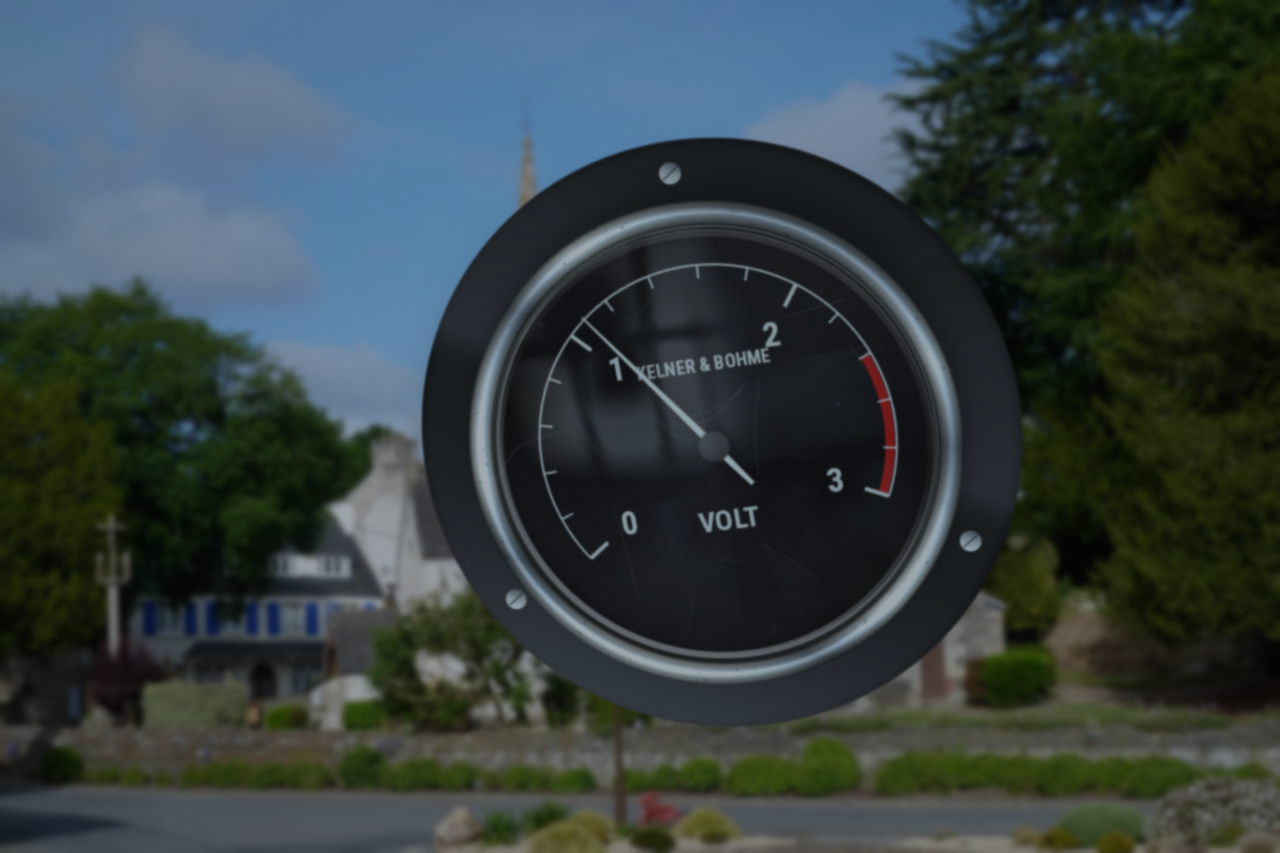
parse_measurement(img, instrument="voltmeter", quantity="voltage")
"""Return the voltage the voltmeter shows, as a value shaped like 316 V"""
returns 1.1 V
